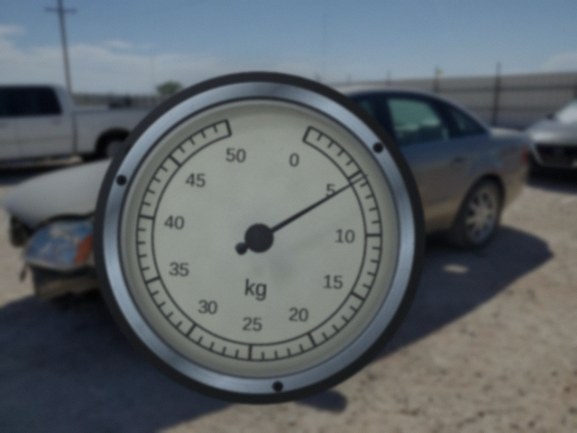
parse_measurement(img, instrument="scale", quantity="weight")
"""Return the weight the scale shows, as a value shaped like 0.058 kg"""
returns 5.5 kg
